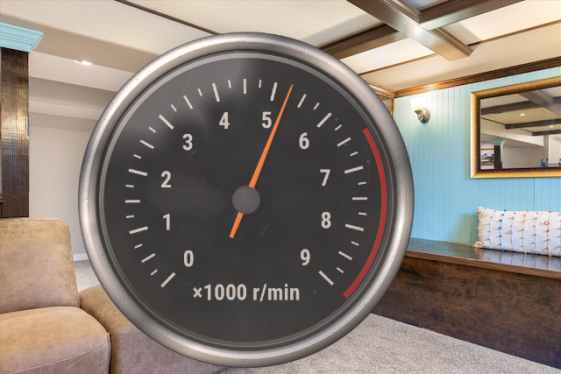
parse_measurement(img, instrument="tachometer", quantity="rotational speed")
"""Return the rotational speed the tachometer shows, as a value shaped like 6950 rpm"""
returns 5250 rpm
